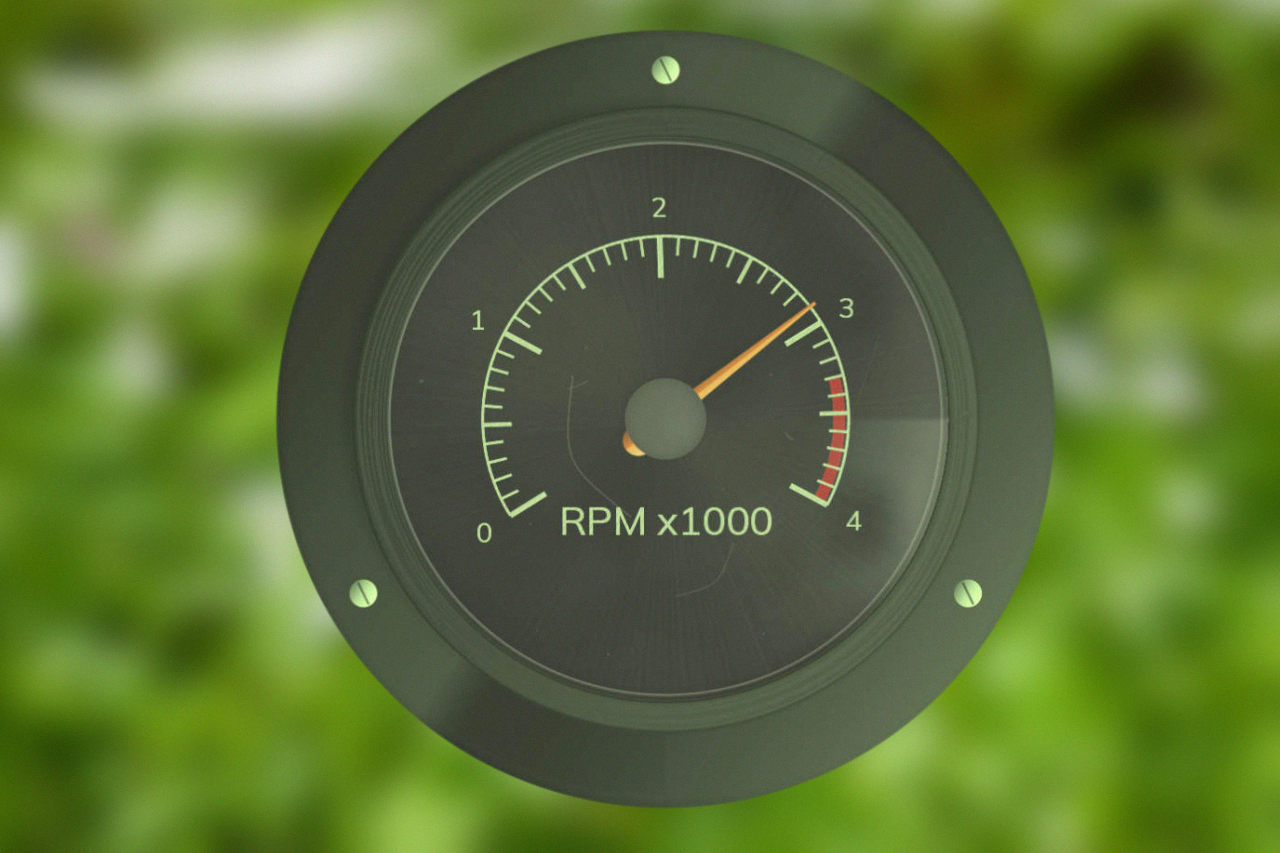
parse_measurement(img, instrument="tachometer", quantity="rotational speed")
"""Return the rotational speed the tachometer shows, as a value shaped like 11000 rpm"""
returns 2900 rpm
